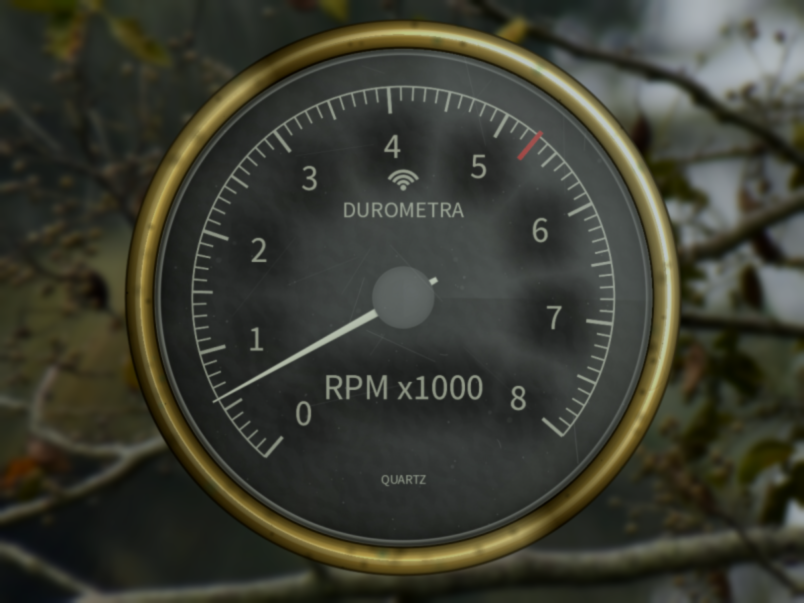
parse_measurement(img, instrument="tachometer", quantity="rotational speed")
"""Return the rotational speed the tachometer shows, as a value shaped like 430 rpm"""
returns 600 rpm
